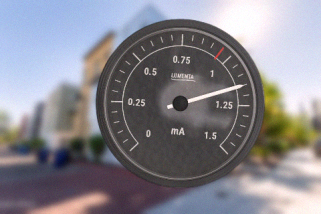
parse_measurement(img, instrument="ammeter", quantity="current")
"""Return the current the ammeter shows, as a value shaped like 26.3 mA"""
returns 1.15 mA
